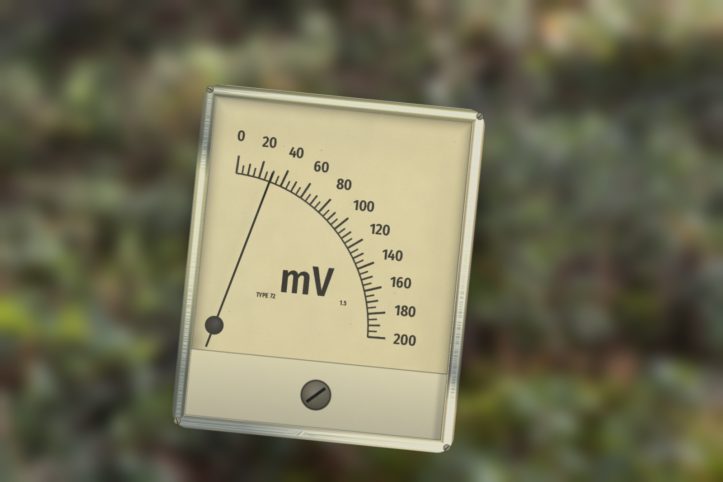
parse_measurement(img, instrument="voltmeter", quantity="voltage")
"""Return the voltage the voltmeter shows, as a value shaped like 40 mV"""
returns 30 mV
